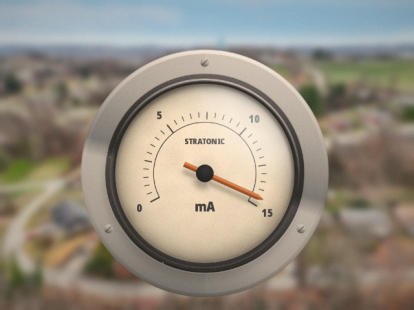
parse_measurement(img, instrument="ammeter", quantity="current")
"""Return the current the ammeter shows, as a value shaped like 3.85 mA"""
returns 14.5 mA
